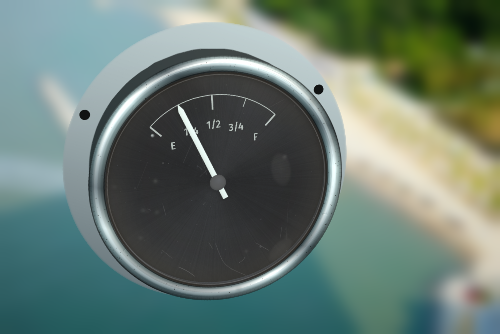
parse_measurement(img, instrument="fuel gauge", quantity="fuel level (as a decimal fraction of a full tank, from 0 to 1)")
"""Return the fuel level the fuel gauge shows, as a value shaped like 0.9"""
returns 0.25
